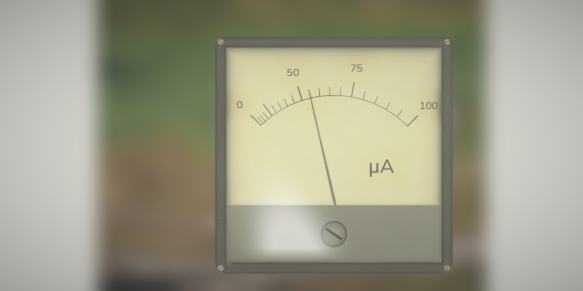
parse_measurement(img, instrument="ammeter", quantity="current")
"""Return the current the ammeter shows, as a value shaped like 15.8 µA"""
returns 55 µA
